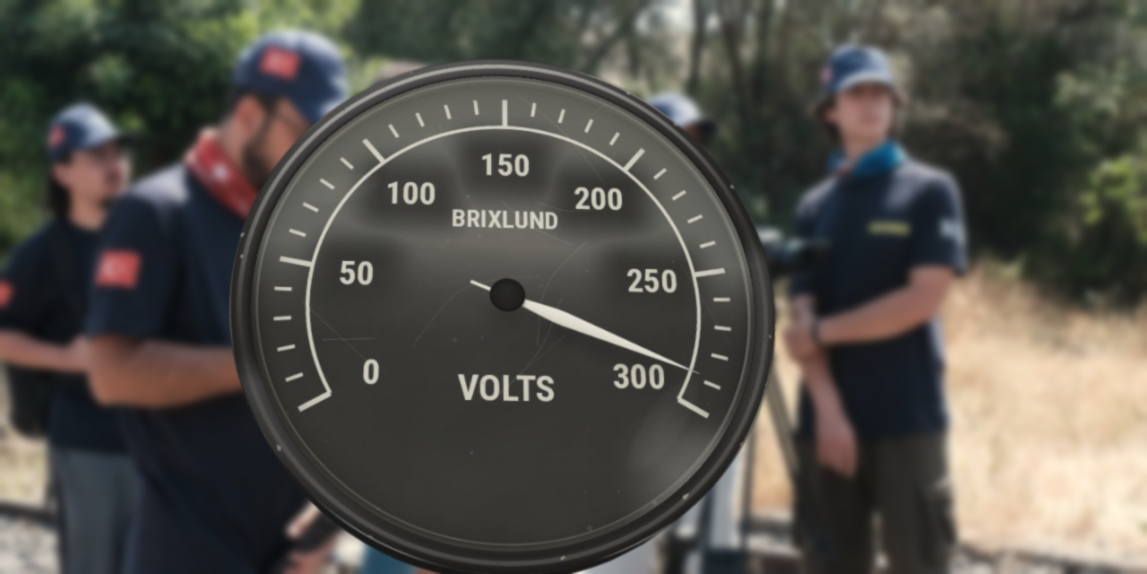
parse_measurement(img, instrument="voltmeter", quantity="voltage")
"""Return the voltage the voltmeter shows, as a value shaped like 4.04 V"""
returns 290 V
